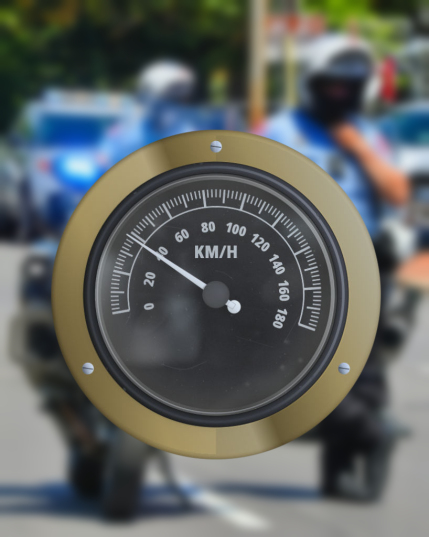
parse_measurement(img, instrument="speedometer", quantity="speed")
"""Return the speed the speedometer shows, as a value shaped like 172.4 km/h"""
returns 38 km/h
